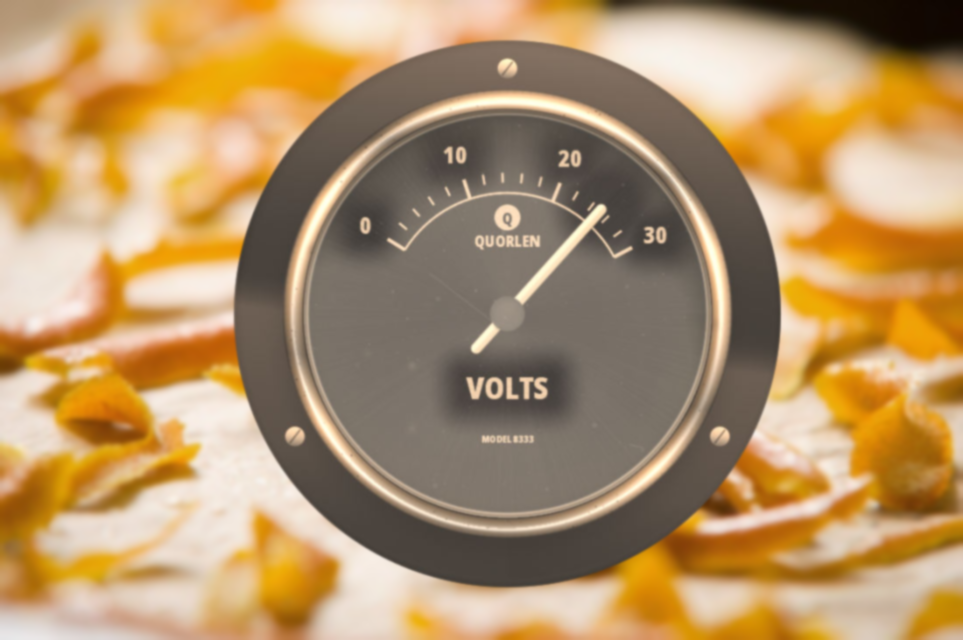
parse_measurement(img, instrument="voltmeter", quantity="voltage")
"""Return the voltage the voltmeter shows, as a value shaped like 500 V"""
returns 25 V
